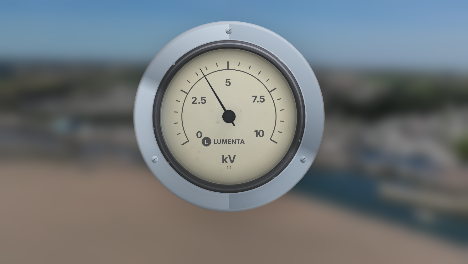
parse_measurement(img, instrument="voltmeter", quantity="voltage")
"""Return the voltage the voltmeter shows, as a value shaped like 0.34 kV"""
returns 3.75 kV
